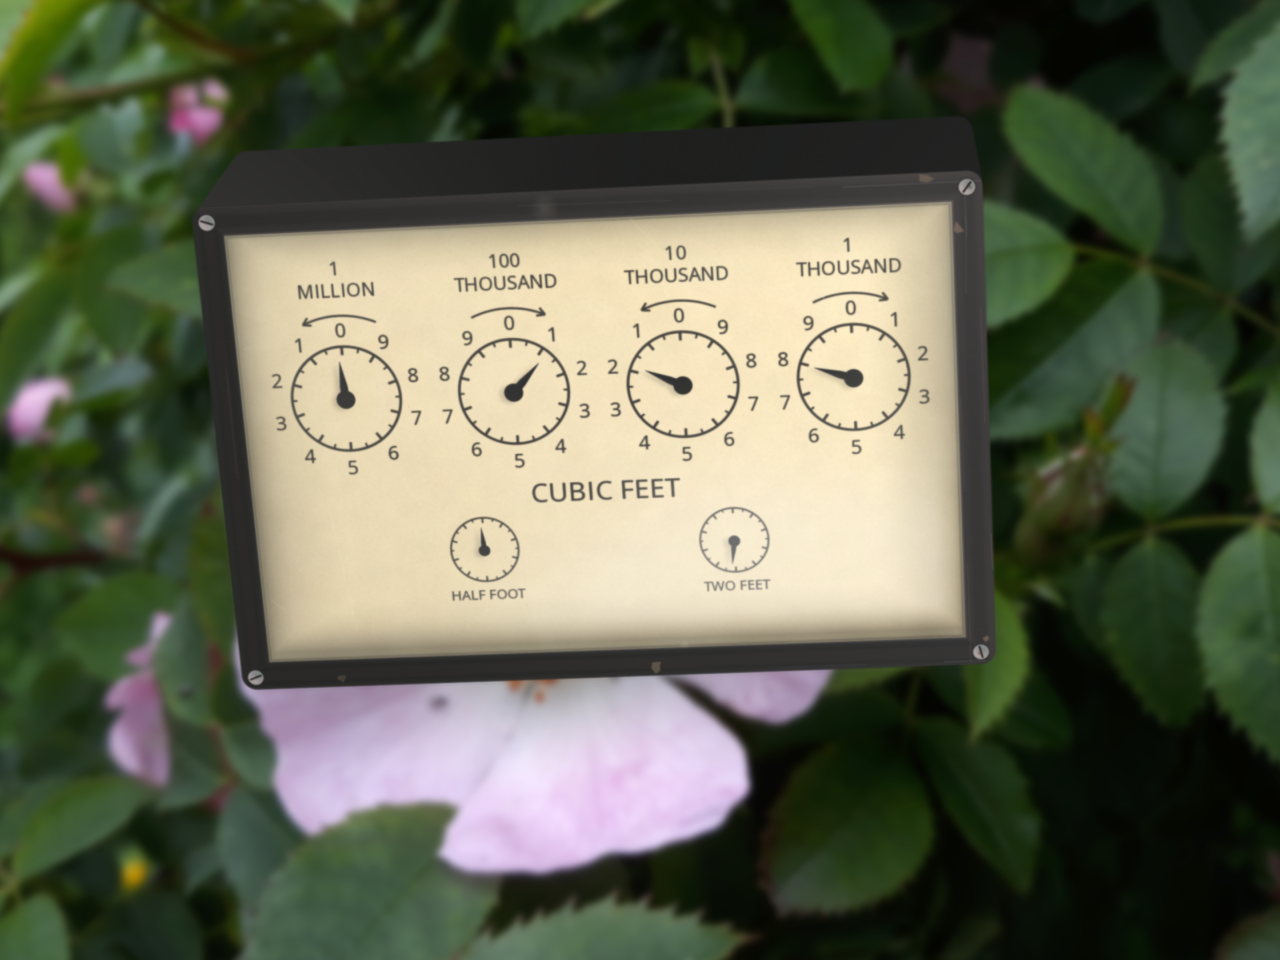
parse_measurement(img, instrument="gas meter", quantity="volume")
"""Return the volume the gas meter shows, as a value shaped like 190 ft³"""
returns 11800 ft³
